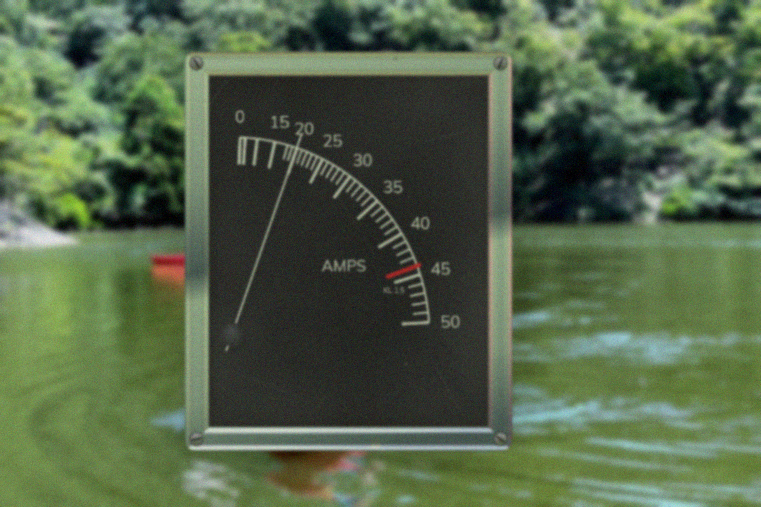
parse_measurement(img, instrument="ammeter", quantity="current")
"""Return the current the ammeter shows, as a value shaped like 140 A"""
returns 20 A
